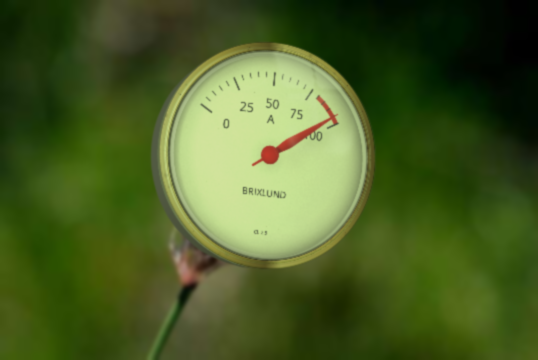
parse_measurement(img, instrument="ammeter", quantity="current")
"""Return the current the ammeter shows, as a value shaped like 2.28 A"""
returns 95 A
